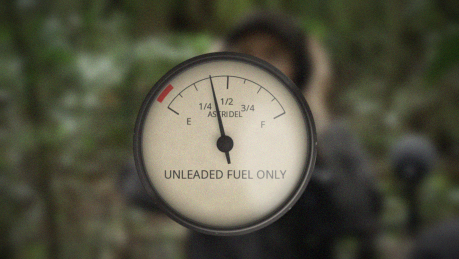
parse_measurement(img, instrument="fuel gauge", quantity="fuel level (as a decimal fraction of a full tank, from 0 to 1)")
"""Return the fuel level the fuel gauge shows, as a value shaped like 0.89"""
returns 0.375
